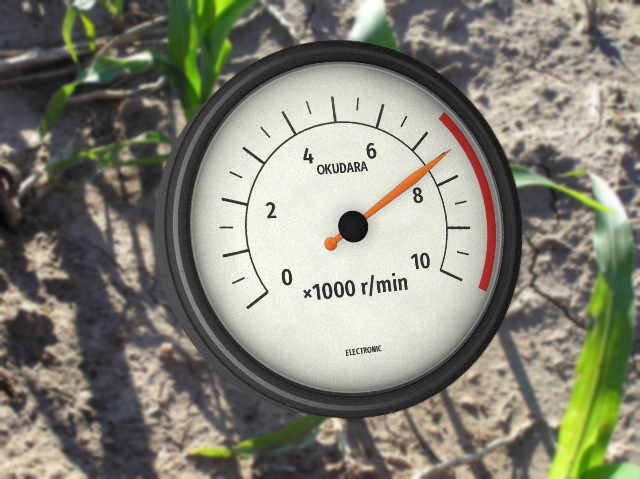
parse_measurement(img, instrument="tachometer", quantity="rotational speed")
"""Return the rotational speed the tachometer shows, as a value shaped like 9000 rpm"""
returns 7500 rpm
